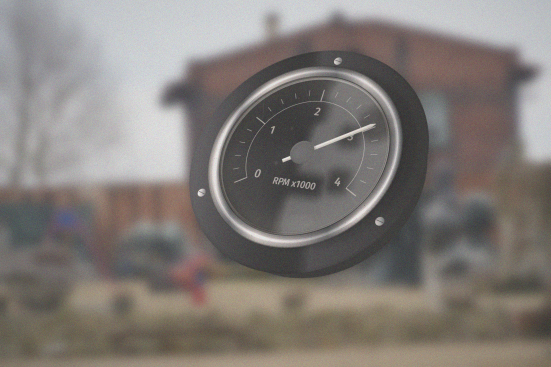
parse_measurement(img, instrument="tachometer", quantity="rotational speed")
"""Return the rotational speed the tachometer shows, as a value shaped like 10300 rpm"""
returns 3000 rpm
